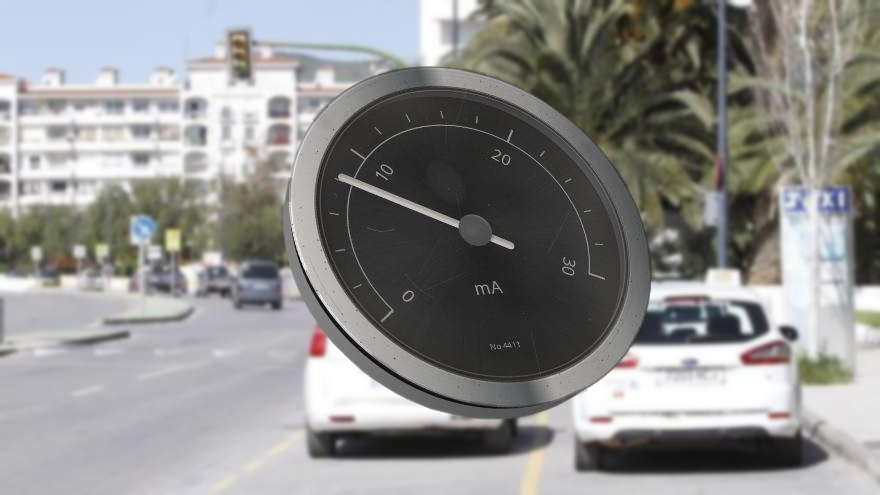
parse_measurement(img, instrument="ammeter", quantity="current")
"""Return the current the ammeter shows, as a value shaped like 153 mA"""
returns 8 mA
